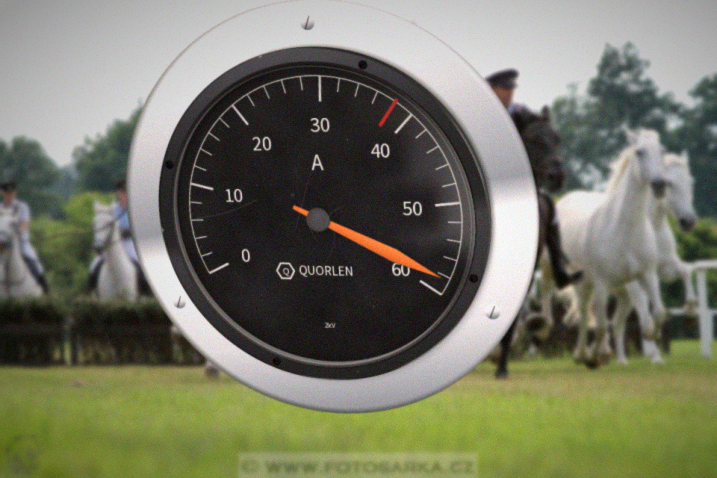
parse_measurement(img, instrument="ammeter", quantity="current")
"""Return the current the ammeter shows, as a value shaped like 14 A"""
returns 58 A
